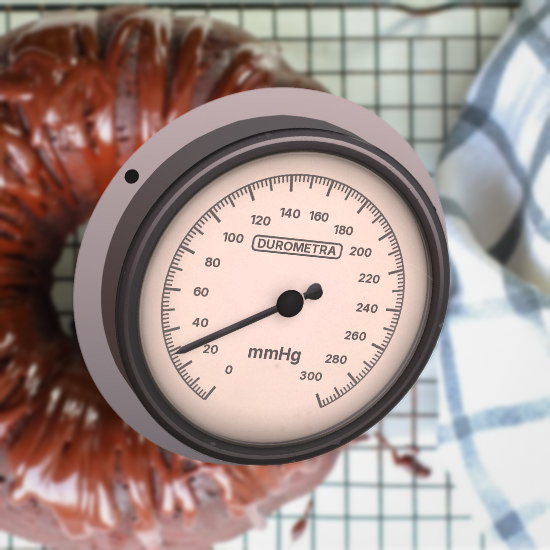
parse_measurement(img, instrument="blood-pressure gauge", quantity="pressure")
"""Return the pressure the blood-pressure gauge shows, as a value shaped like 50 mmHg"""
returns 30 mmHg
